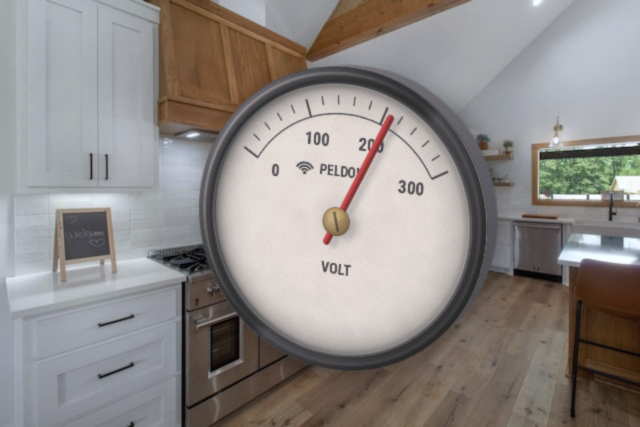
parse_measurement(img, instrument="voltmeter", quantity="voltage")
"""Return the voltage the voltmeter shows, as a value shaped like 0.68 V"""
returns 210 V
